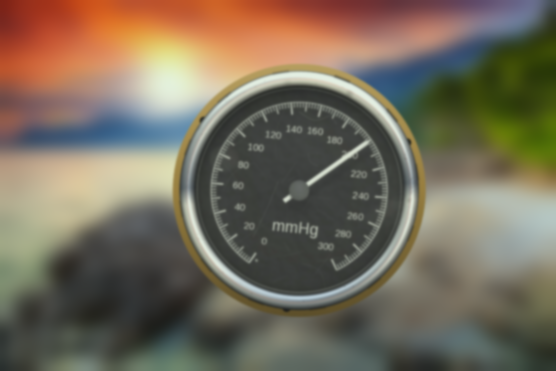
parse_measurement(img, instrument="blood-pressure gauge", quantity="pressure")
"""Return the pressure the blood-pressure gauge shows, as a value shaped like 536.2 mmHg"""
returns 200 mmHg
